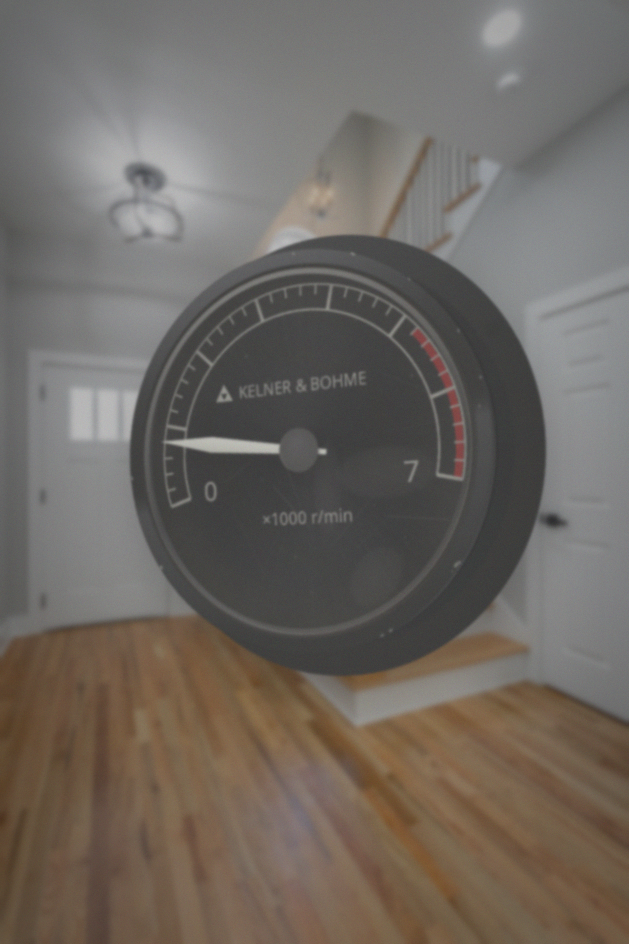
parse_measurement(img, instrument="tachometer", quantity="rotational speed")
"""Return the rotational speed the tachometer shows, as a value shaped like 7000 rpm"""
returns 800 rpm
